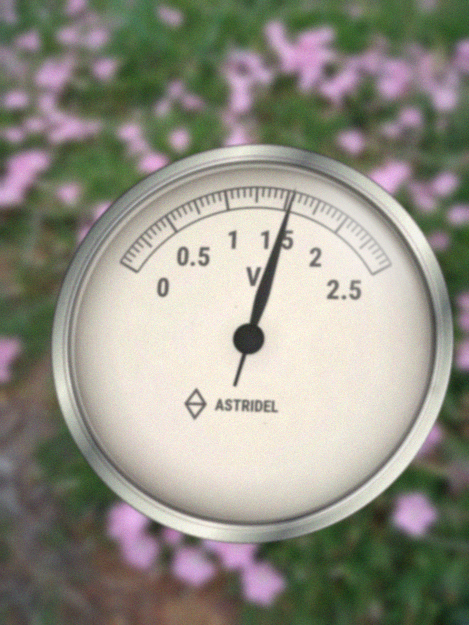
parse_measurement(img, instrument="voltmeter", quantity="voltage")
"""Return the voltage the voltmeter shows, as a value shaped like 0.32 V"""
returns 1.55 V
